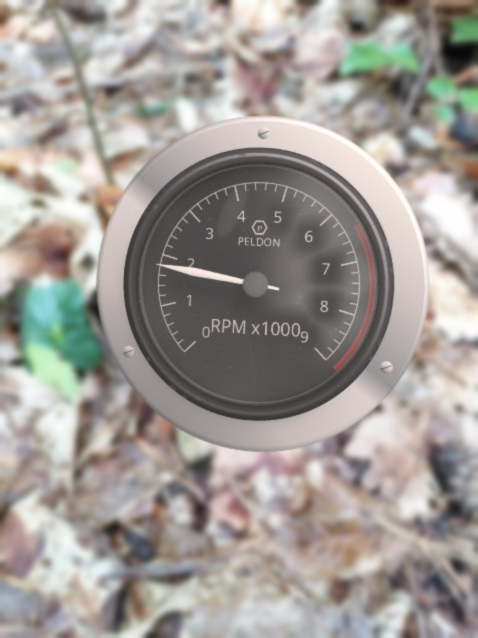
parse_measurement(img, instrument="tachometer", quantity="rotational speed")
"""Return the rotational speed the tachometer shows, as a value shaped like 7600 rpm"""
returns 1800 rpm
